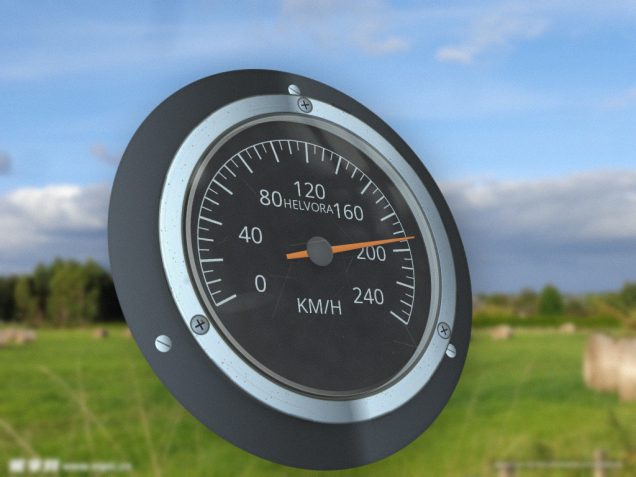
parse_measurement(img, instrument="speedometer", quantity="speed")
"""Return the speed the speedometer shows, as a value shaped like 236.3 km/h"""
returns 195 km/h
